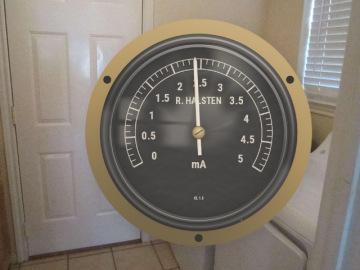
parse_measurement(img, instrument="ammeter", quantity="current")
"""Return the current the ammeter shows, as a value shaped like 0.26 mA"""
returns 2.4 mA
